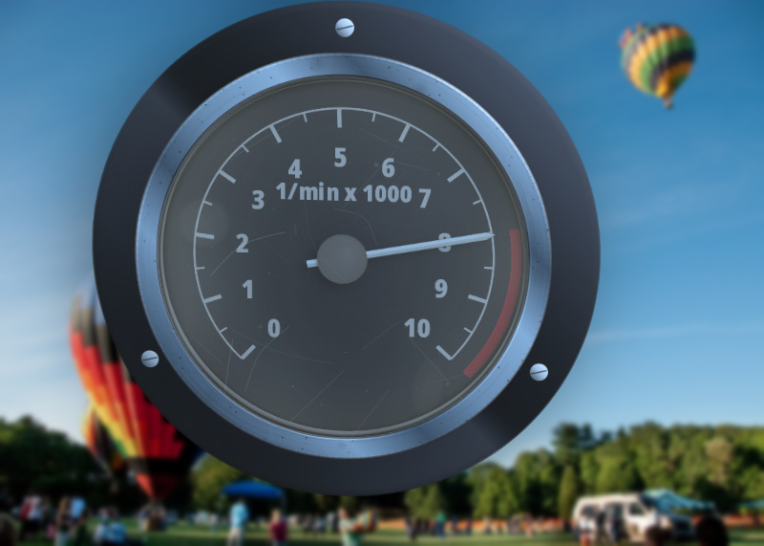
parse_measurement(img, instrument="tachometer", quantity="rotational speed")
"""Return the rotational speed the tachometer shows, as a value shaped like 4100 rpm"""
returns 8000 rpm
